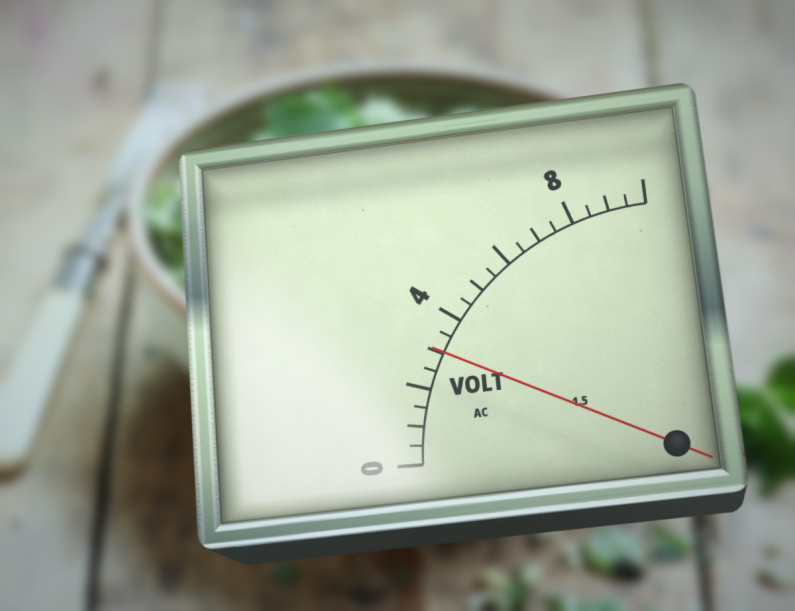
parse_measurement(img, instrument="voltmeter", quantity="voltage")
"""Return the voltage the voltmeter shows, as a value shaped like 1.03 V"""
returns 3 V
